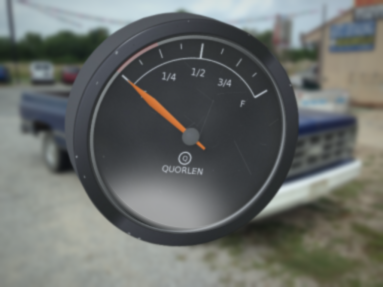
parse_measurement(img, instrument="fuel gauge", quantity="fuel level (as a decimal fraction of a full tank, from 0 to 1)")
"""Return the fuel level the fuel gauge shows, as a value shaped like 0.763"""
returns 0
